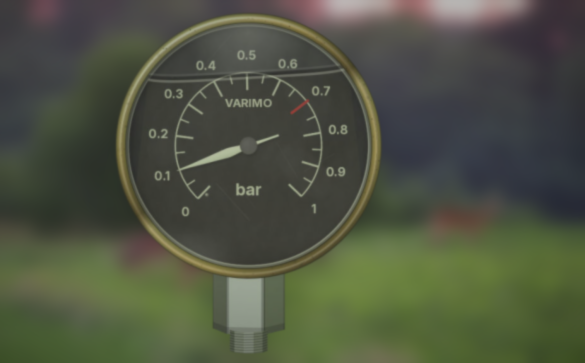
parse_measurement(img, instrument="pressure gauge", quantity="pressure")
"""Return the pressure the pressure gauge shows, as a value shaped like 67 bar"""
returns 0.1 bar
